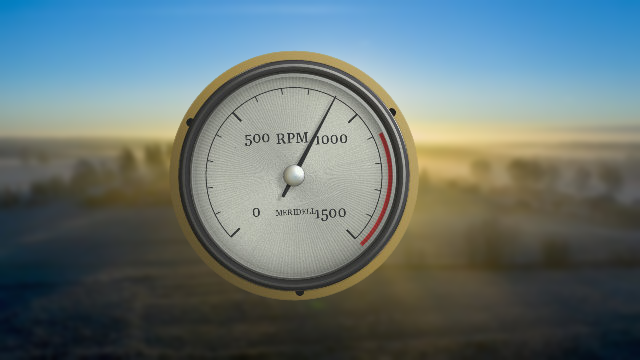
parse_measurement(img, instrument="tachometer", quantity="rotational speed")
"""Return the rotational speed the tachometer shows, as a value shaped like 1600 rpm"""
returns 900 rpm
